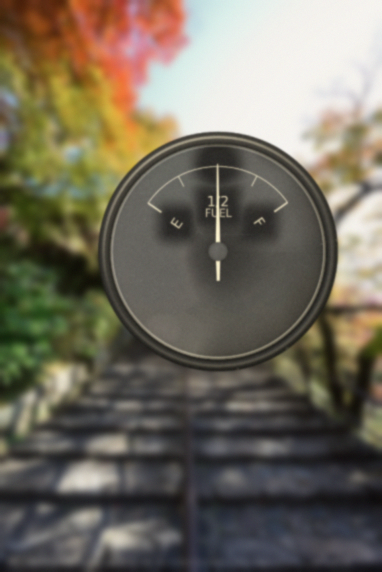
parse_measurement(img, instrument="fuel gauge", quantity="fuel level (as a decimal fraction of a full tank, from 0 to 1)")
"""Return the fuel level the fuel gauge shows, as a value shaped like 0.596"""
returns 0.5
